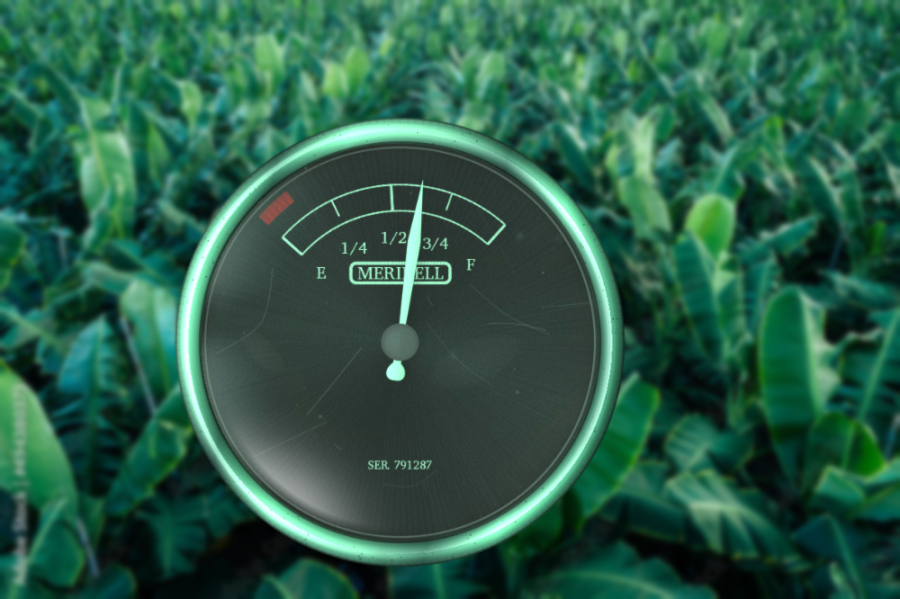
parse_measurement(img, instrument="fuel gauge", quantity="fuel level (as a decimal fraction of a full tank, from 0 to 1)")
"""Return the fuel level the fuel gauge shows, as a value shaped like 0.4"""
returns 0.625
